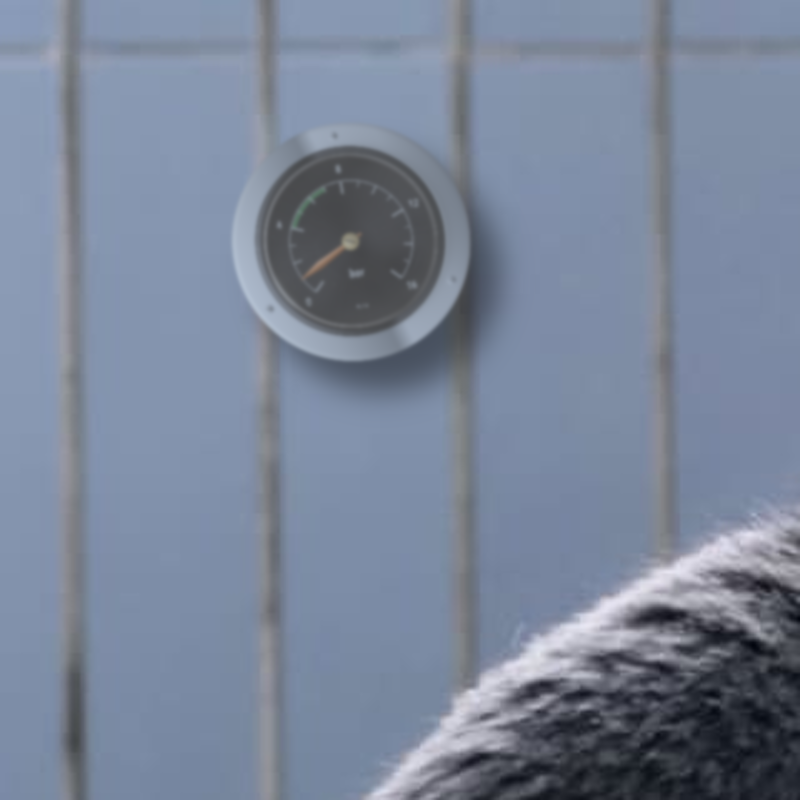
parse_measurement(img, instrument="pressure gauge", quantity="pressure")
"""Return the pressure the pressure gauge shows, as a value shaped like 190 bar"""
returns 1 bar
